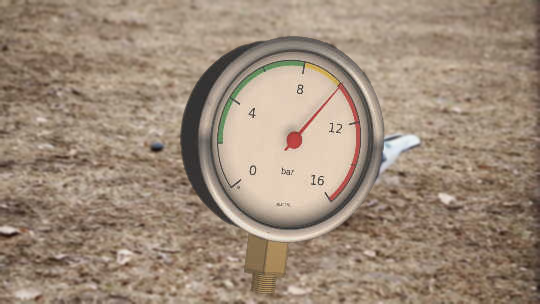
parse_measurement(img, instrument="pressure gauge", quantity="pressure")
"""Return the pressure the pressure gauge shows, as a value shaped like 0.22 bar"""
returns 10 bar
